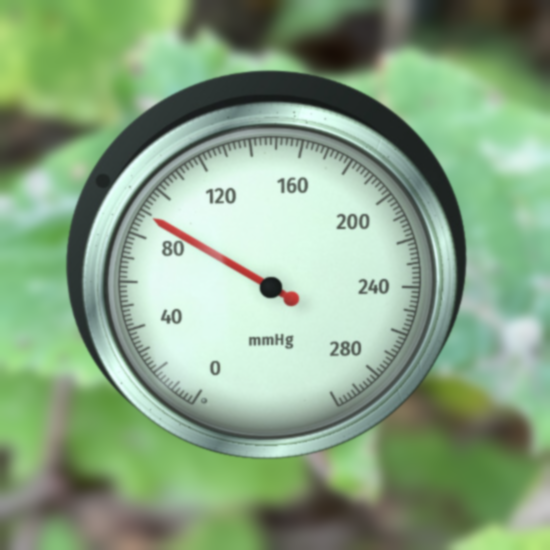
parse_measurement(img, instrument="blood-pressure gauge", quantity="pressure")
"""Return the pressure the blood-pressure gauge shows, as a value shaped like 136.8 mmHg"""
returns 90 mmHg
